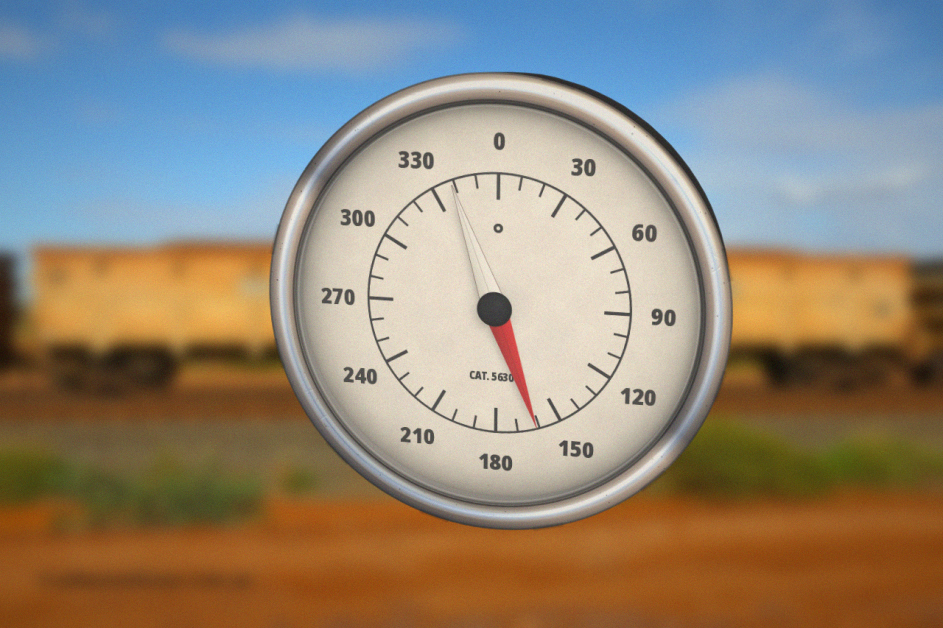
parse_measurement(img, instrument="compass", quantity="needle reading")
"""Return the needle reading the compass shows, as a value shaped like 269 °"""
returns 160 °
